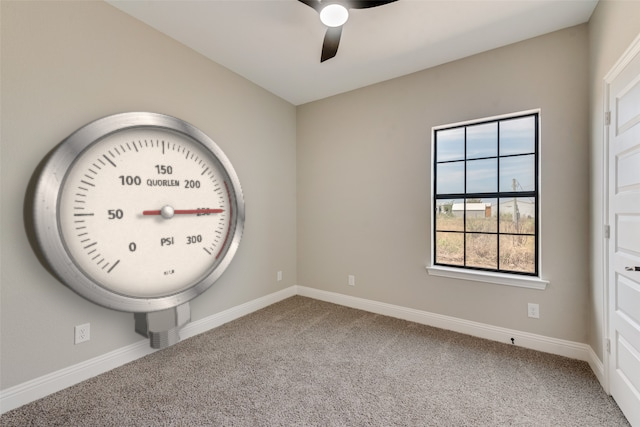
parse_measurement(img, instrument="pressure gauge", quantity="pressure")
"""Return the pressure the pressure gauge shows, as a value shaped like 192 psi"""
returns 250 psi
